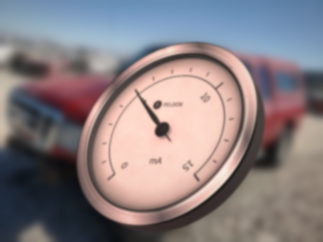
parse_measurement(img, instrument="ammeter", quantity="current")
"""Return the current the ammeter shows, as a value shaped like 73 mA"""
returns 5 mA
